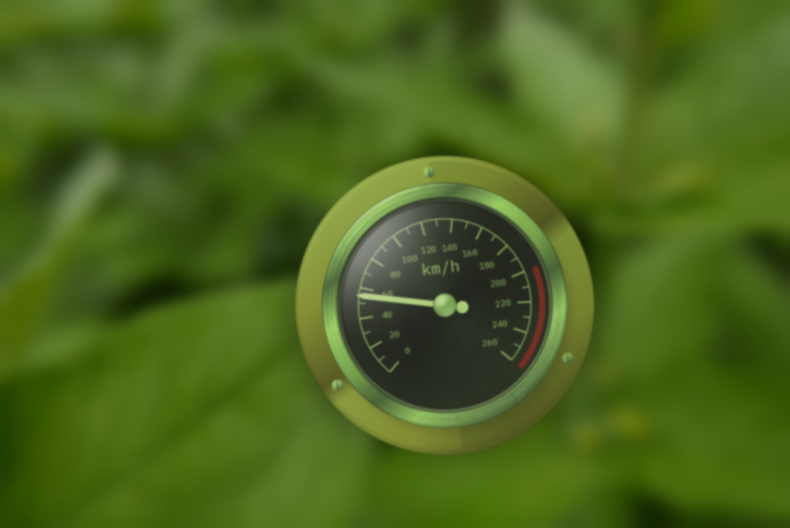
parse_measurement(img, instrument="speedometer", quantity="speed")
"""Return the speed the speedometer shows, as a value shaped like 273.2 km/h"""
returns 55 km/h
